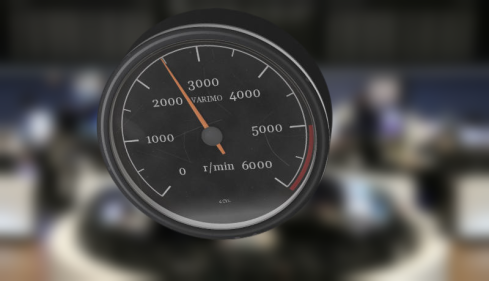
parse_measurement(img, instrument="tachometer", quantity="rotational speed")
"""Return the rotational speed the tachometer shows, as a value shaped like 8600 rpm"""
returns 2500 rpm
